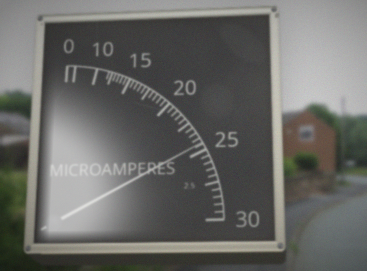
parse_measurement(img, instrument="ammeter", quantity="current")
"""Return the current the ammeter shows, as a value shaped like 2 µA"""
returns 24.5 µA
